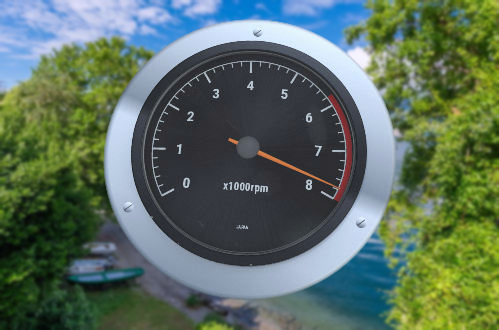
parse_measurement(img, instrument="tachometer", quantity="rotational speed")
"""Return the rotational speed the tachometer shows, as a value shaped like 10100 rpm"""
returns 7800 rpm
